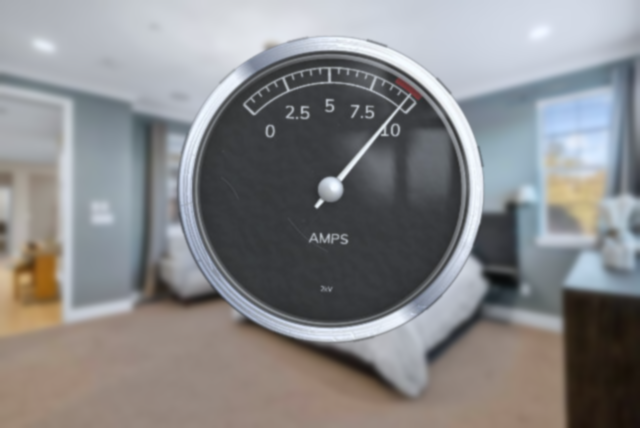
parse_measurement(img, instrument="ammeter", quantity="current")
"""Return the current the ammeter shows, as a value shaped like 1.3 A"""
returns 9.5 A
